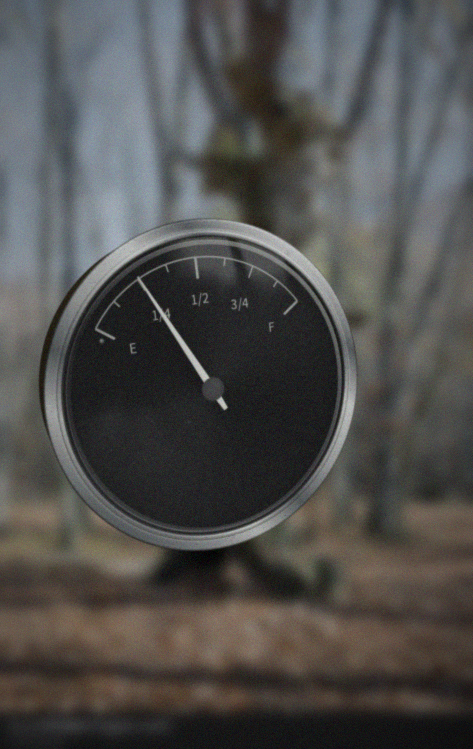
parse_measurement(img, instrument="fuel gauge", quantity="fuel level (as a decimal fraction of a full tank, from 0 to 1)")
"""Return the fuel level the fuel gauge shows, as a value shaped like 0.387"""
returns 0.25
